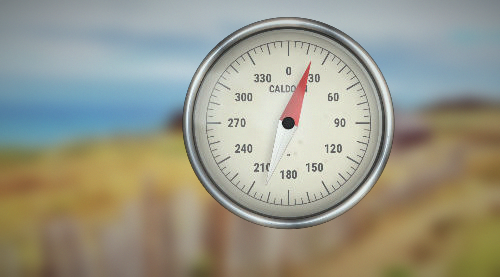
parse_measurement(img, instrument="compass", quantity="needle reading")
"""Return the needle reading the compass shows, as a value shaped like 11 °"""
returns 20 °
